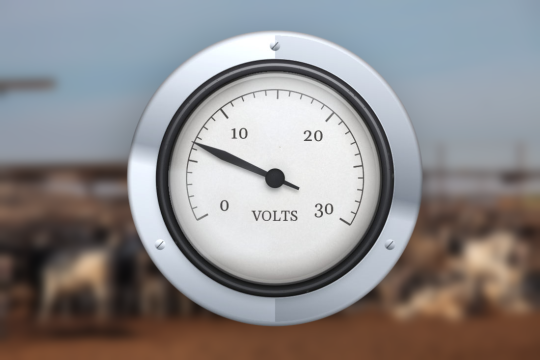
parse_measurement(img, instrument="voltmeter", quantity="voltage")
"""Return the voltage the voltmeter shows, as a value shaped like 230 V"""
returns 6.5 V
